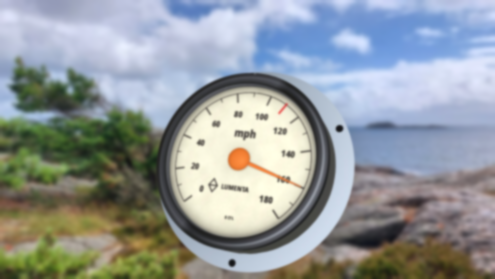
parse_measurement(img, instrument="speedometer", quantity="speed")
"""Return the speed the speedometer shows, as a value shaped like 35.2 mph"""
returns 160 mph
